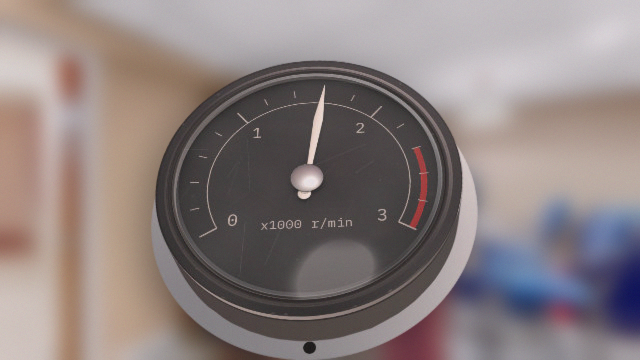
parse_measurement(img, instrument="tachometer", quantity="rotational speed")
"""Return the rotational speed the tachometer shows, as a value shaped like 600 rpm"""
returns 1600 rpm
